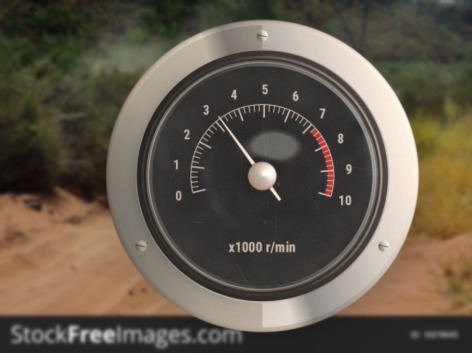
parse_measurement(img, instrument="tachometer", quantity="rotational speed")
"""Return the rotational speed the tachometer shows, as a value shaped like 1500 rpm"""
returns 3200 rpm
